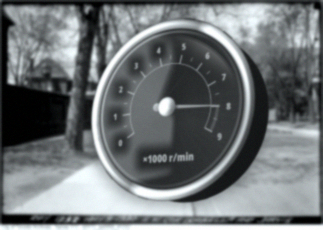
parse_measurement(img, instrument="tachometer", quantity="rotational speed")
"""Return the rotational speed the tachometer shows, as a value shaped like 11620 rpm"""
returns 8000 rpm
